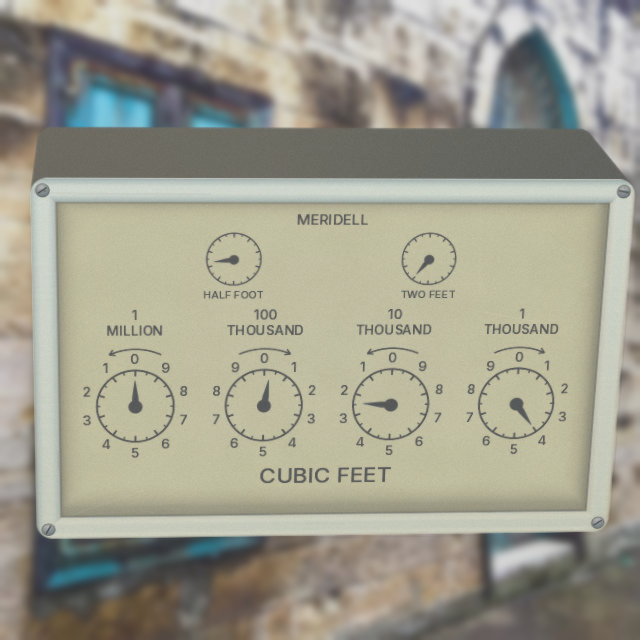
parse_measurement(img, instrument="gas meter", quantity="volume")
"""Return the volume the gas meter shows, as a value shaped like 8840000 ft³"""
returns 2400 ft³
